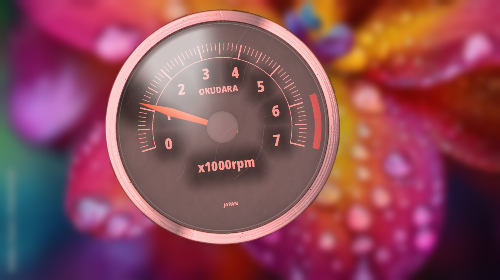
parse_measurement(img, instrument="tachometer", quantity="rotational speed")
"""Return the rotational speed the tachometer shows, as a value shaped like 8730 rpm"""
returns 1100 rpm
